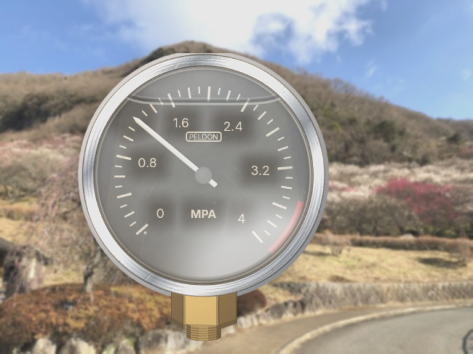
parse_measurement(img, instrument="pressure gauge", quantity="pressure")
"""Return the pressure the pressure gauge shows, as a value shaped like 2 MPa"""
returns 1.2 MPa
